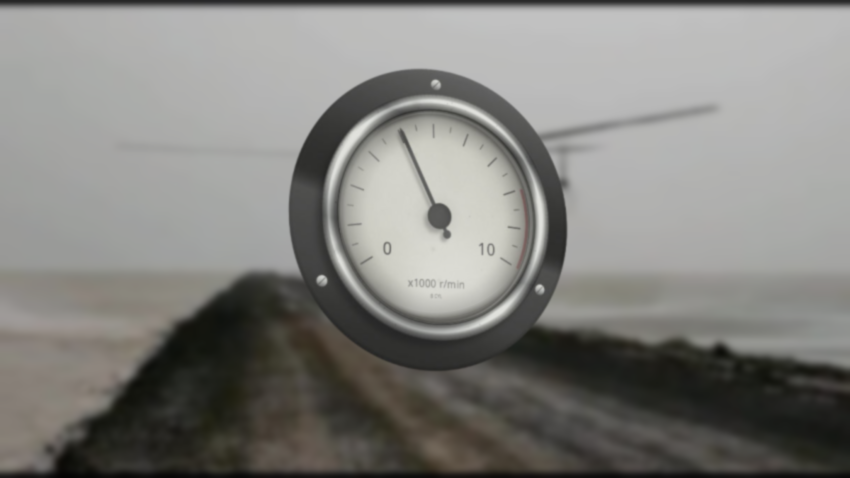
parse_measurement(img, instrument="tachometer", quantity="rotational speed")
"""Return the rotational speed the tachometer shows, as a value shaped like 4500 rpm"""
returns 4000 rpm
